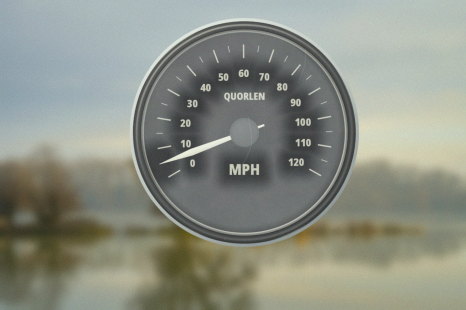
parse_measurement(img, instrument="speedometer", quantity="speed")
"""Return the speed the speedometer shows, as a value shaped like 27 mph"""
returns 5 mph
